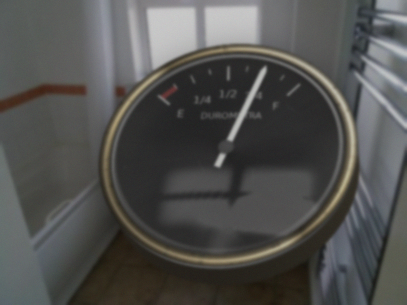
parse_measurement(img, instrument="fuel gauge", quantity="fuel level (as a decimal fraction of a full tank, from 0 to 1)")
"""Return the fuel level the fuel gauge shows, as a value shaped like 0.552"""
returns 0.75
